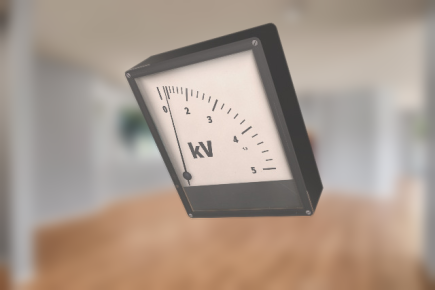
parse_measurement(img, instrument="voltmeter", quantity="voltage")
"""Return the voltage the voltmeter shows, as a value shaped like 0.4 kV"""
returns 1 kV
